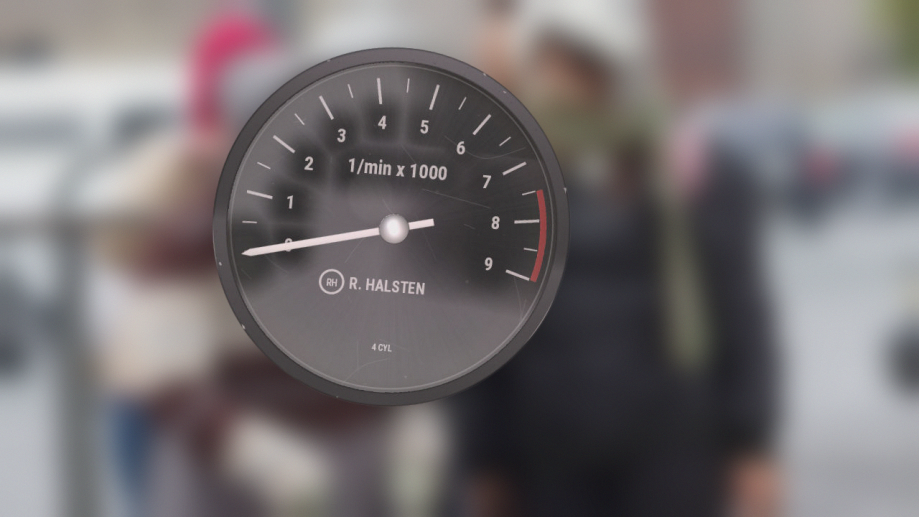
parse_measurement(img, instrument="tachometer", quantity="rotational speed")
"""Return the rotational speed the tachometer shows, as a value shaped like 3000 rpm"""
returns 0 rpm
